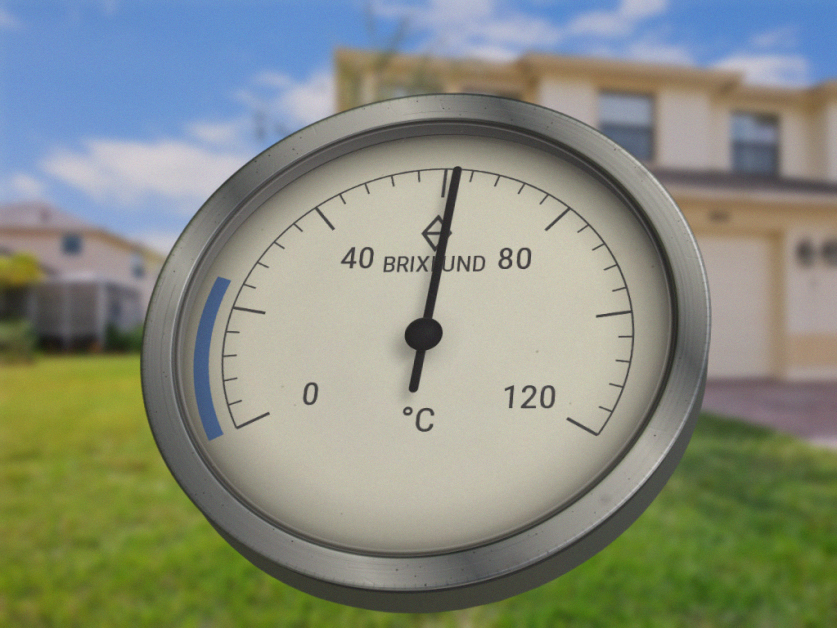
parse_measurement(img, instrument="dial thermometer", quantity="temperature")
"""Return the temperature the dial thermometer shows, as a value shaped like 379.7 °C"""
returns 62 °C
